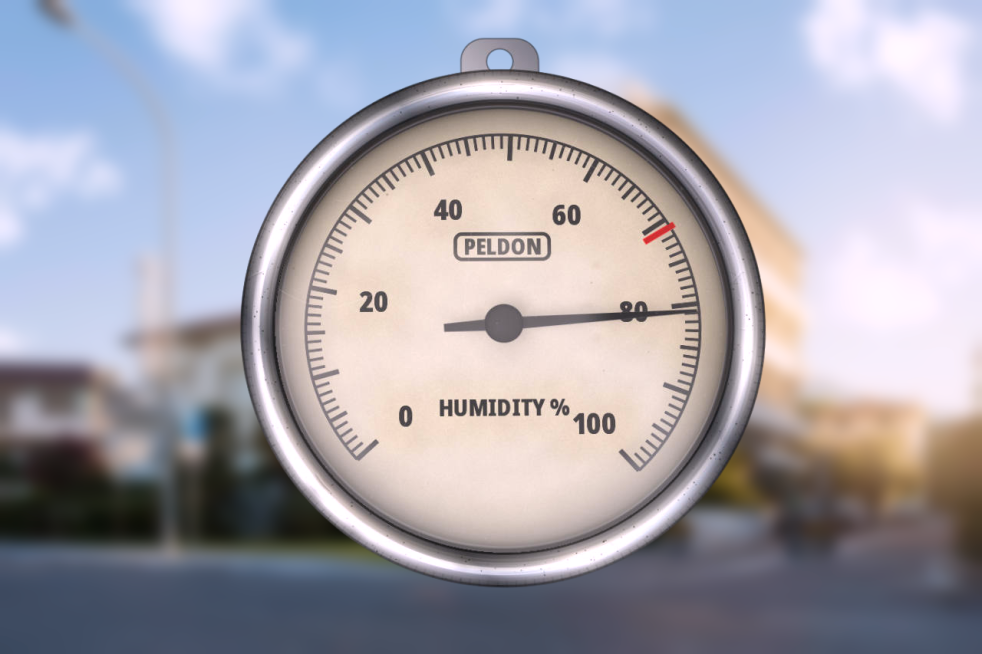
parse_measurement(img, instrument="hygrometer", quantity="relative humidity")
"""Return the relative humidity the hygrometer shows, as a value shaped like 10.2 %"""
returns 81 %
